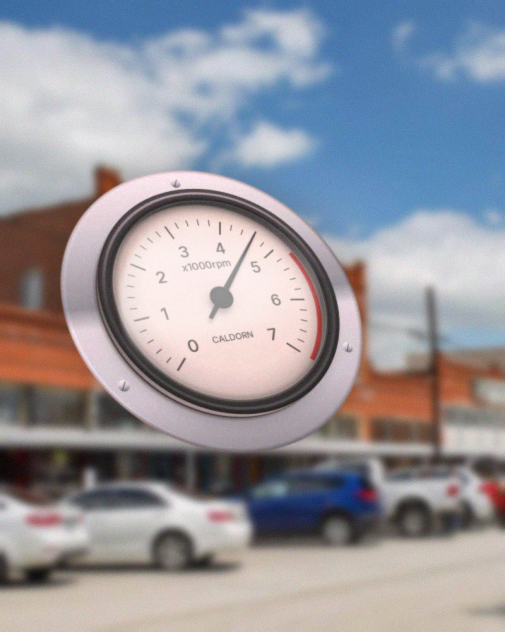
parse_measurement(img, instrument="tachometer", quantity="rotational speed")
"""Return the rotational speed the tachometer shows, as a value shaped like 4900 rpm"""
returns 4600 rpm
